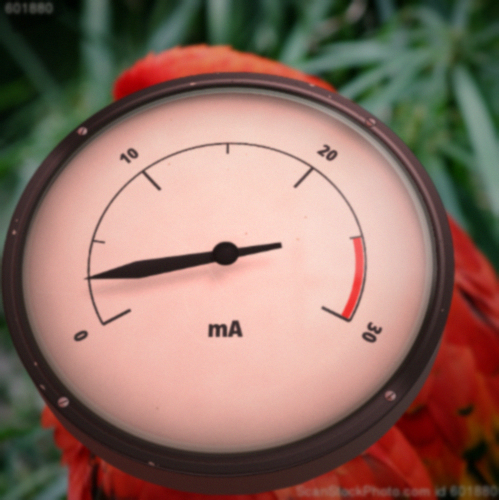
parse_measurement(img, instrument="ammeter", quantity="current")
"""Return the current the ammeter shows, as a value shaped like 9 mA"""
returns 2.5 mA
